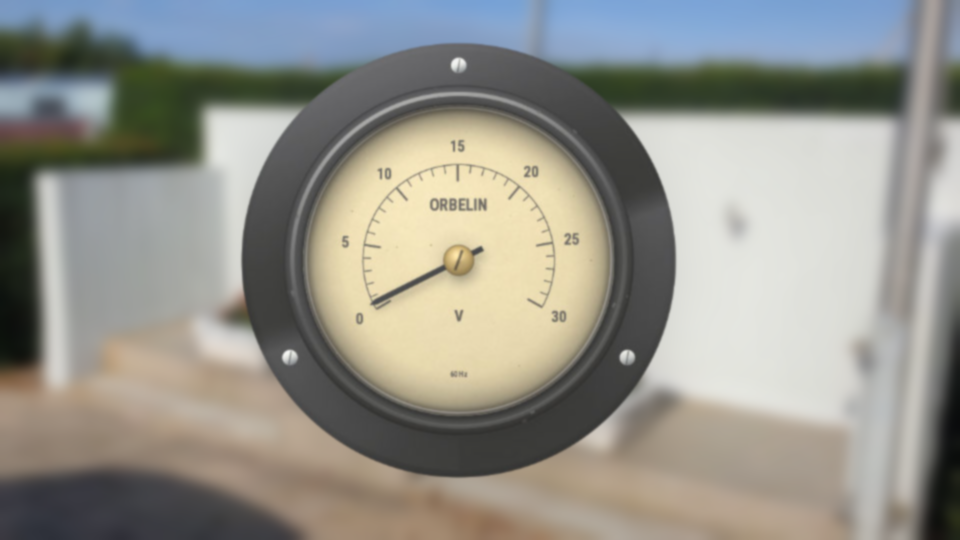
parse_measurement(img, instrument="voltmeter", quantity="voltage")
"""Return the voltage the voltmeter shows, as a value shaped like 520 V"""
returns 0.5 V
